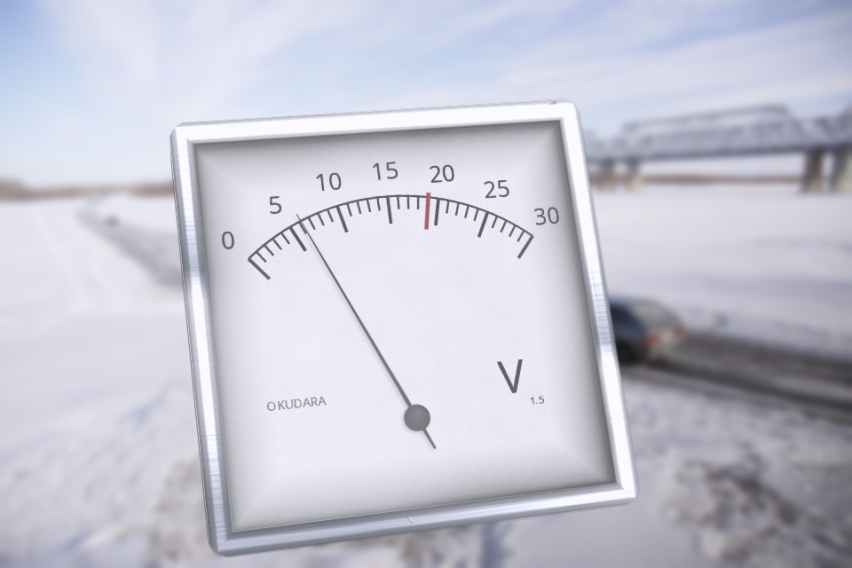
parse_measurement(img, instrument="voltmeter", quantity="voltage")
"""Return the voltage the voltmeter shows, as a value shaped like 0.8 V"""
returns 6 V
